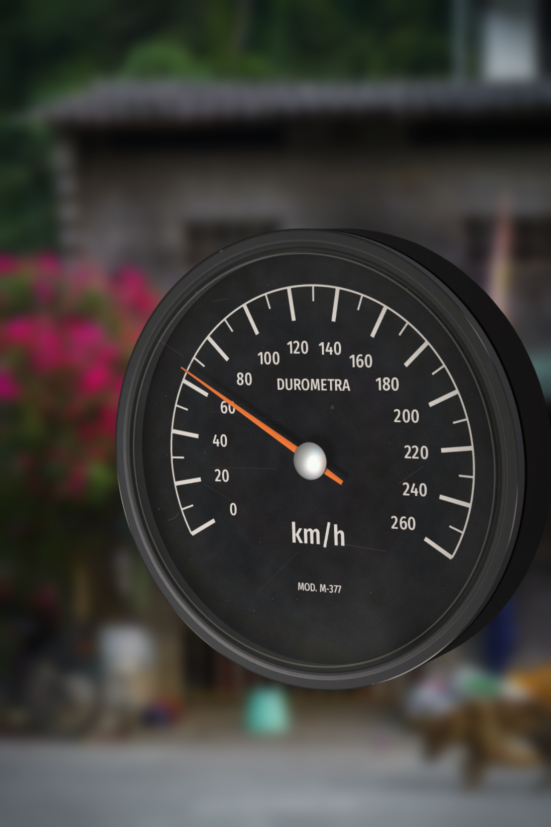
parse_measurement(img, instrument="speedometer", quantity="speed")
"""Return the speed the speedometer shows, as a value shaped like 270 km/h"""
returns 65 km/h
